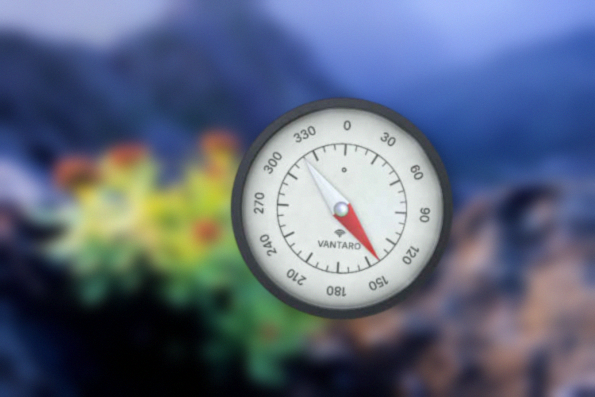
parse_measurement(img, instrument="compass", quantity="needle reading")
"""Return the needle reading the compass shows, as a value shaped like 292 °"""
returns 140 °
